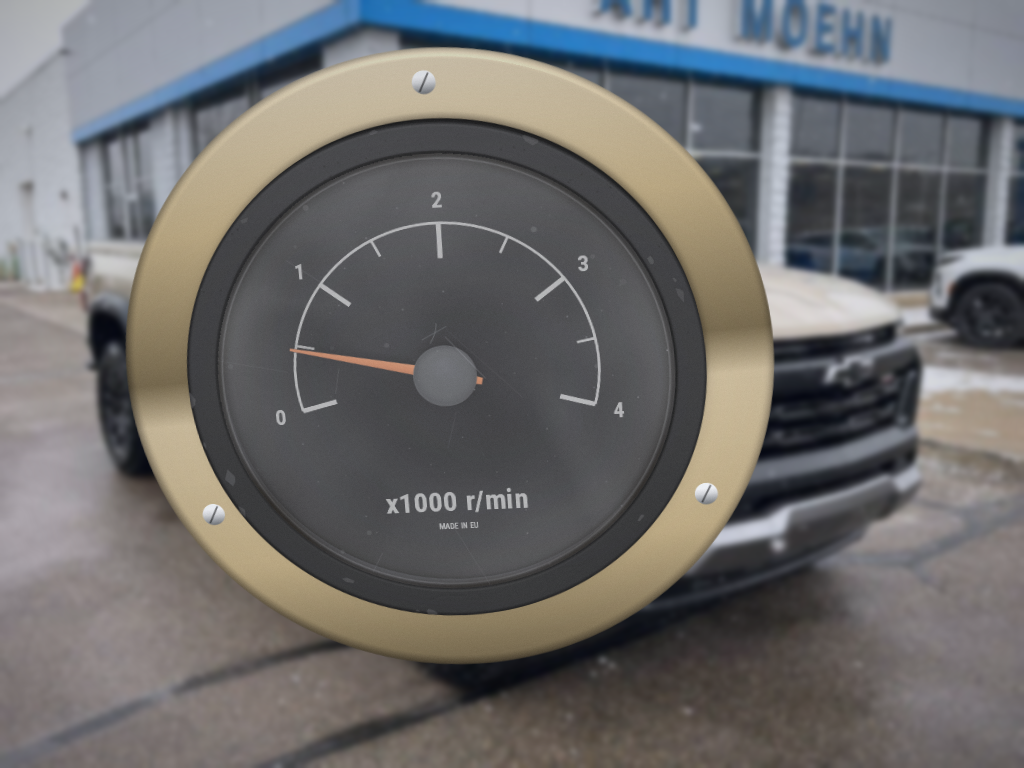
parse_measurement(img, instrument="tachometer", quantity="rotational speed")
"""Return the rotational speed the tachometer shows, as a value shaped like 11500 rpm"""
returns 500 rpm
